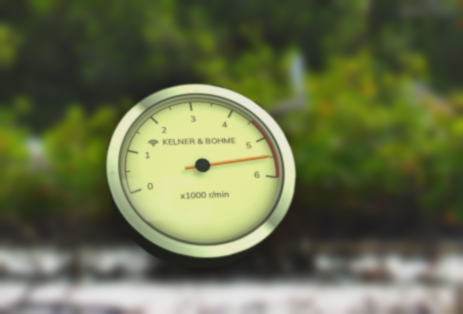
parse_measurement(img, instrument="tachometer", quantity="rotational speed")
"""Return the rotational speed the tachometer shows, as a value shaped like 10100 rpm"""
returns 5500 rpm
